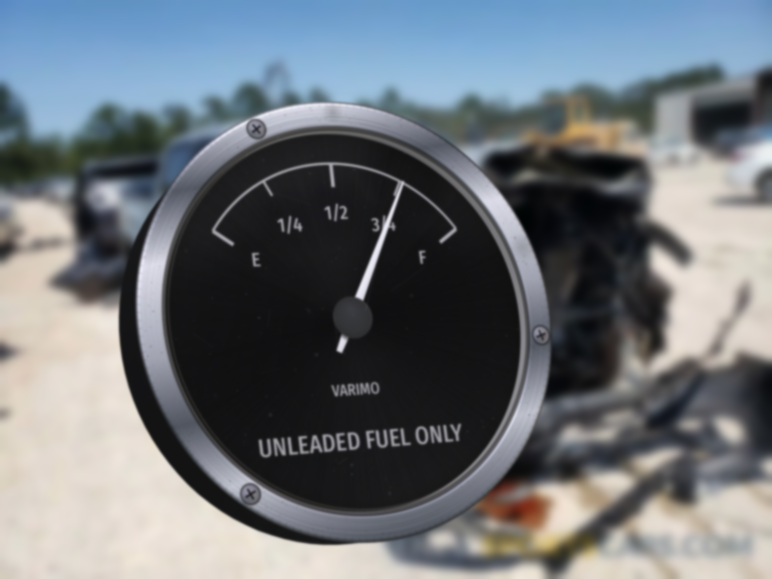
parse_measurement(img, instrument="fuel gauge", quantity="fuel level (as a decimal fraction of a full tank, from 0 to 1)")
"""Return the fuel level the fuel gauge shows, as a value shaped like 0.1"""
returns 0.75
